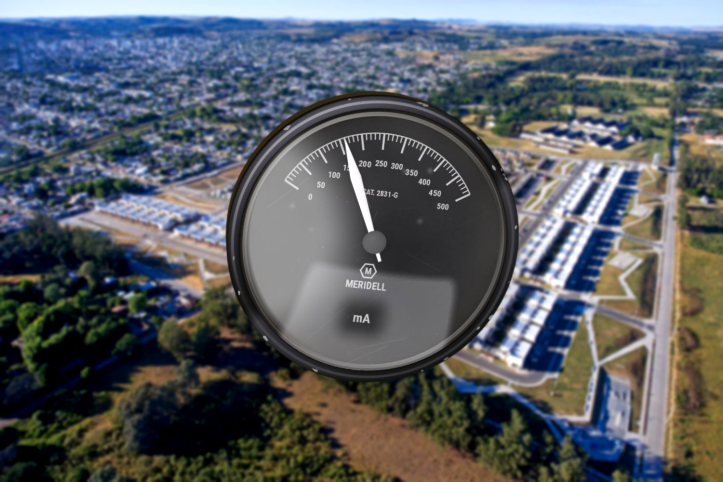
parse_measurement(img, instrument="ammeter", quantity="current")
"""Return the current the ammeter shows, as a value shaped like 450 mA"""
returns 160 mA
